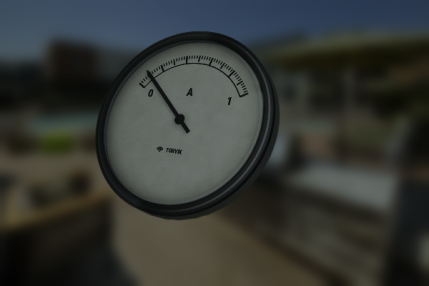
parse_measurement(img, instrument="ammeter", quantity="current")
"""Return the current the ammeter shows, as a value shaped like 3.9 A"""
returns 0.1 A
